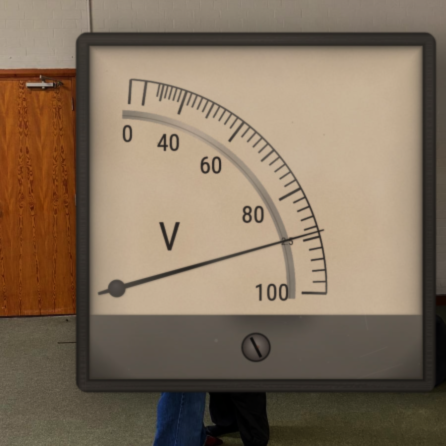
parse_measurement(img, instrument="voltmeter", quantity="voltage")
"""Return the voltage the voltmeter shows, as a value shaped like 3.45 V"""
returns 89 V
